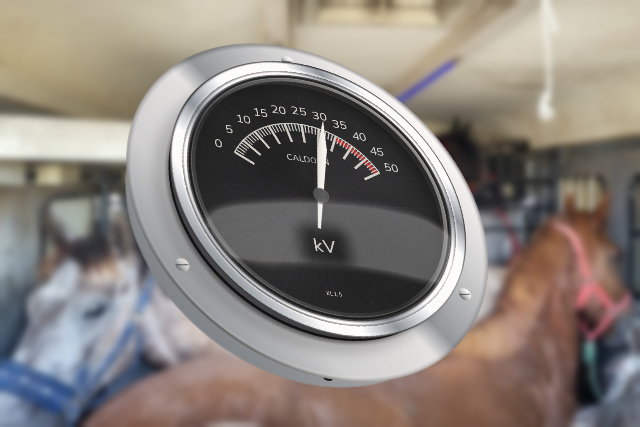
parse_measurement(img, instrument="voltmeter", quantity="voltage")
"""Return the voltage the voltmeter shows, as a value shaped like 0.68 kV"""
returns 30 kV
